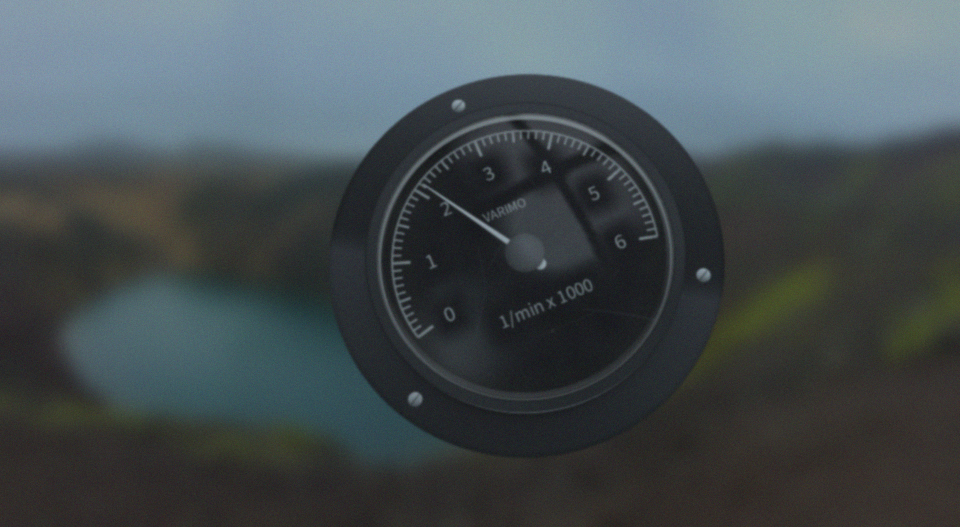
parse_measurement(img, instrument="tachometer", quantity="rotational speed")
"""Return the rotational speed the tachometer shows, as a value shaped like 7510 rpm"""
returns 2100 rpm
